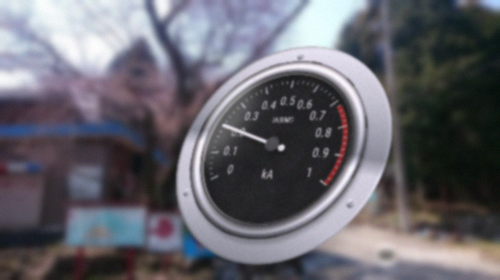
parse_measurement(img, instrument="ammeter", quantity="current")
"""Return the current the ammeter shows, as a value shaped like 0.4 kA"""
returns 0.2 kA
